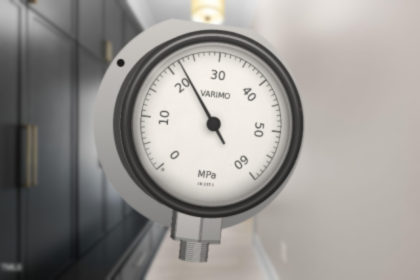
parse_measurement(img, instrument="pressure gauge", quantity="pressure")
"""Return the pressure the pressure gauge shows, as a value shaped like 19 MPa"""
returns 22 MPa
